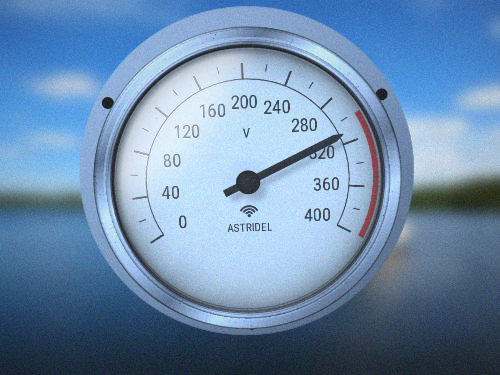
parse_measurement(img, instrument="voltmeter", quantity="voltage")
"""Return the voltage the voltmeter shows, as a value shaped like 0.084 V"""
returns 310 V
